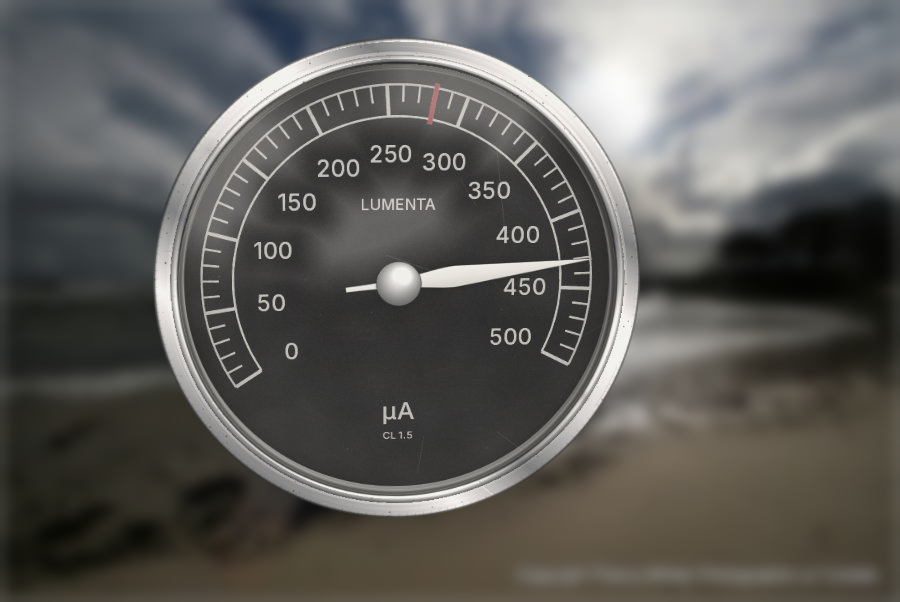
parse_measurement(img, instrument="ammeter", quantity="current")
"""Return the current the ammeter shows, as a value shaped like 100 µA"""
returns 430 µA
